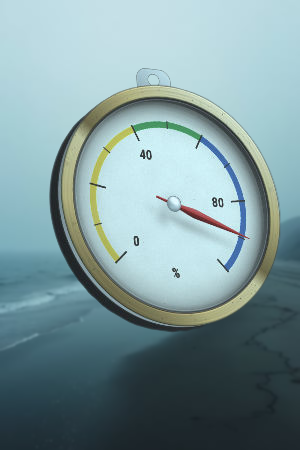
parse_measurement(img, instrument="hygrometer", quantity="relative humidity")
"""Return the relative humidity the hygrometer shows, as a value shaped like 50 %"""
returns 90 %
